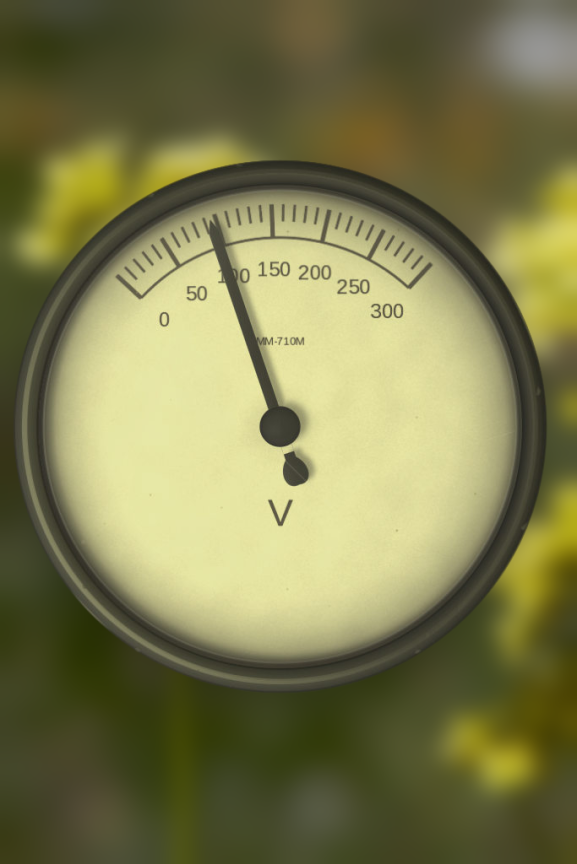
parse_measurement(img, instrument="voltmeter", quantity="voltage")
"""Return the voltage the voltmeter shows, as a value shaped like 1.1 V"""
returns 95 V
